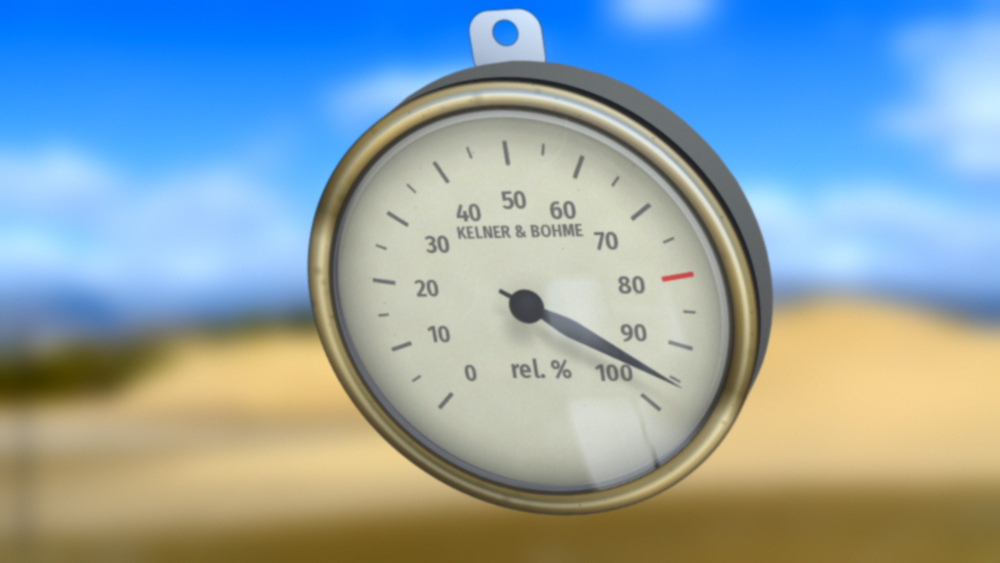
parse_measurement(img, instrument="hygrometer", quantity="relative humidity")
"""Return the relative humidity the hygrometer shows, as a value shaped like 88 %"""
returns 95 %
